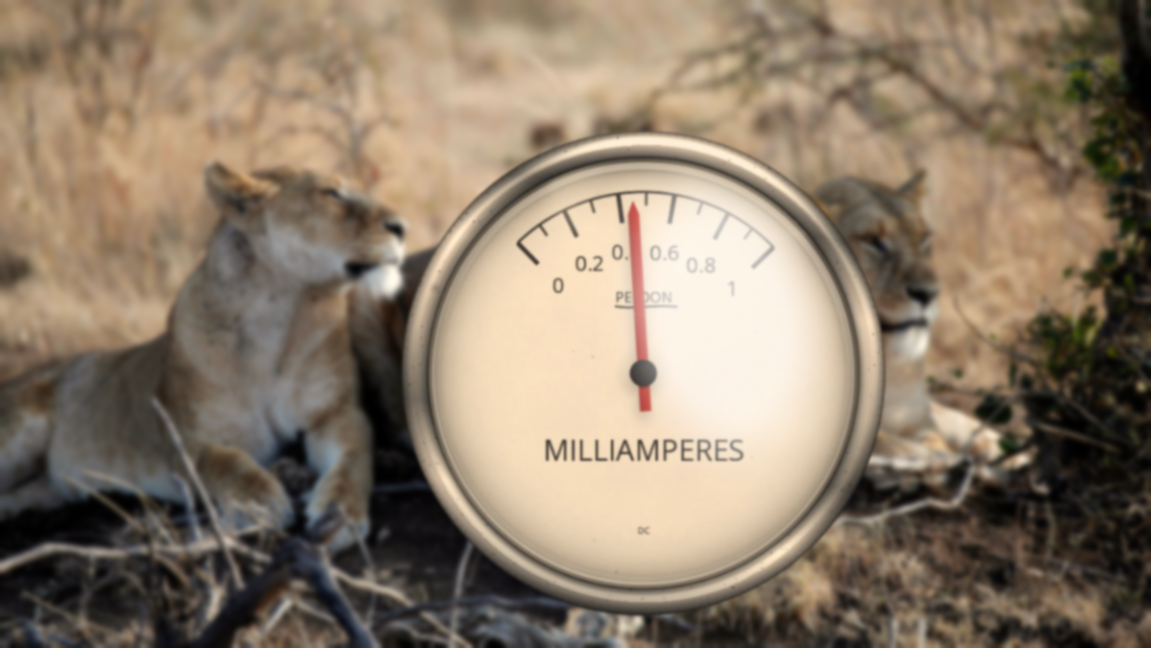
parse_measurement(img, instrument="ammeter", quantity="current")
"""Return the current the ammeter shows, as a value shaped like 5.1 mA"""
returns 0.45 mA
